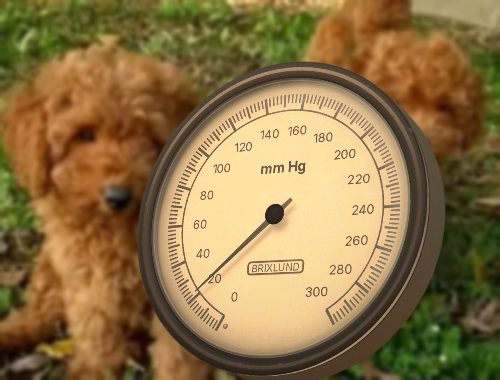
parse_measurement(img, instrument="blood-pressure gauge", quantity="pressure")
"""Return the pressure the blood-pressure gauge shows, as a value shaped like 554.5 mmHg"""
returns 20 mmHg
